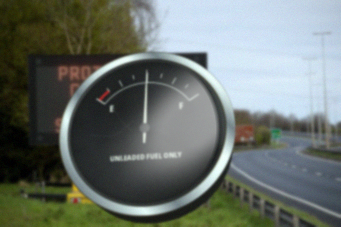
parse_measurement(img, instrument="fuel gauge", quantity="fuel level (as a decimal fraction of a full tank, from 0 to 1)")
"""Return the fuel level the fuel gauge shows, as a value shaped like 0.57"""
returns 0.5
